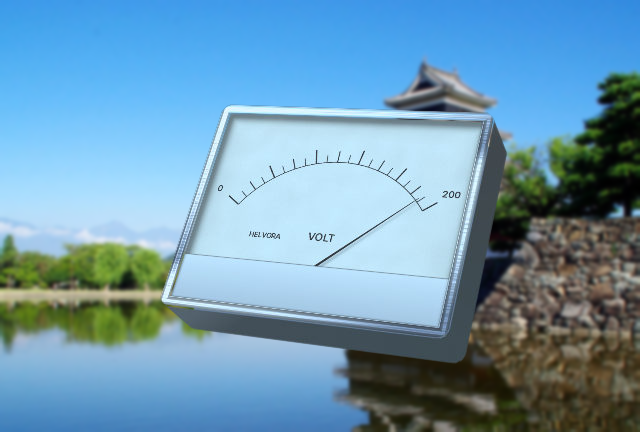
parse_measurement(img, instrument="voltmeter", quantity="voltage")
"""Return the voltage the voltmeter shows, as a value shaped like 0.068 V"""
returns 190 V
